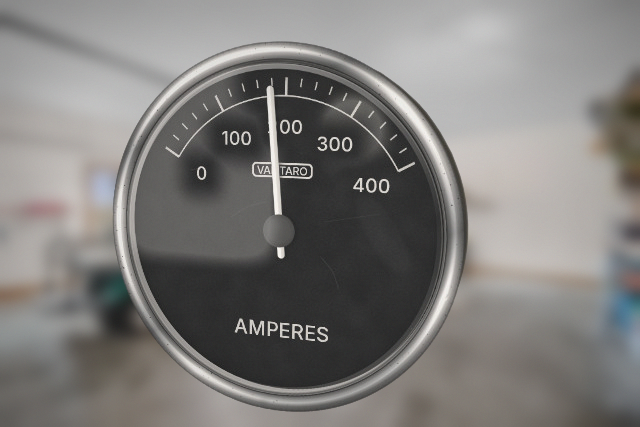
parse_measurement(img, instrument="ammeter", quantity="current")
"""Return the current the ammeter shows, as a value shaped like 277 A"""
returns 180 A
